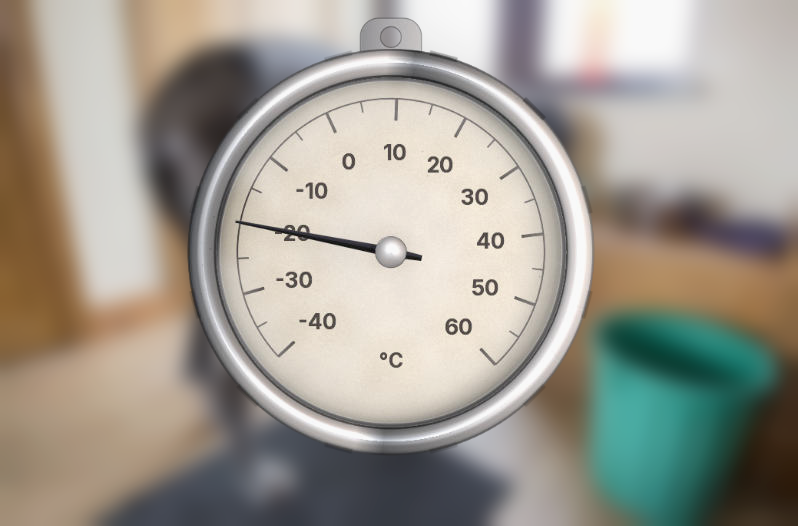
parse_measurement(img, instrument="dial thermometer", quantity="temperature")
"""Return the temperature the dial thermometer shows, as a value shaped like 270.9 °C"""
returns -20 °C
